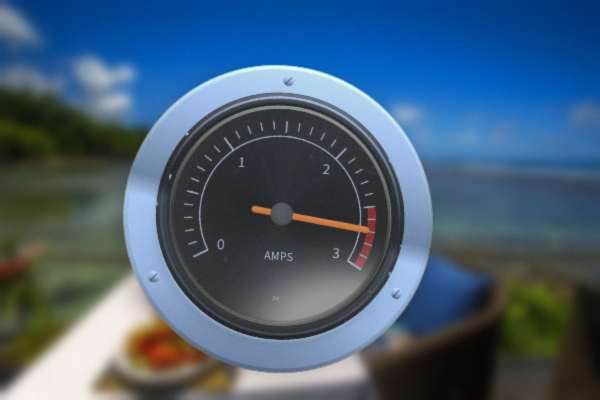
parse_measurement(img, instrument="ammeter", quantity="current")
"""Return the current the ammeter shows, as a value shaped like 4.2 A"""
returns 2.7 A
